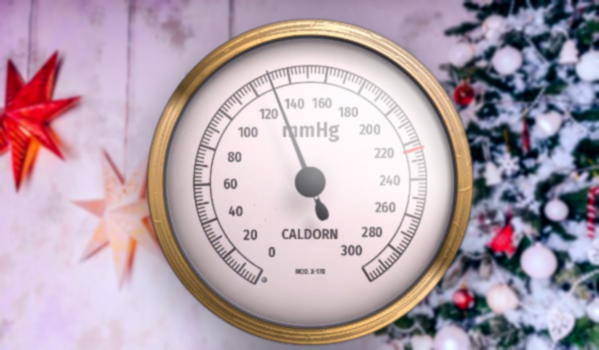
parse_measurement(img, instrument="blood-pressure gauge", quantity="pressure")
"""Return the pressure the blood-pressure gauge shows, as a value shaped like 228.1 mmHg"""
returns 130 mmHg
